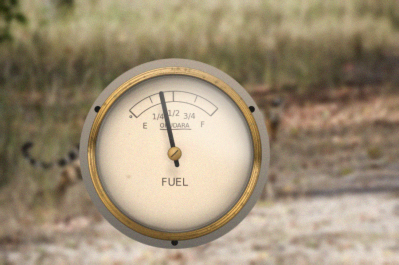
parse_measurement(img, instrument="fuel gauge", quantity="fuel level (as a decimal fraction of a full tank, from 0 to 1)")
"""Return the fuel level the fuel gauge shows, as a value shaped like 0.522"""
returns 0.375
